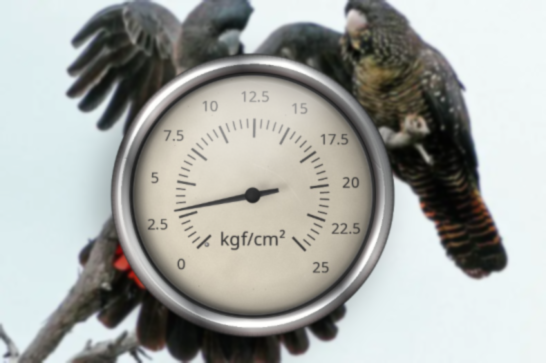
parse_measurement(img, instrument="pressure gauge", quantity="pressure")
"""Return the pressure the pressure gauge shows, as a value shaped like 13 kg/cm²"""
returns 3 kg/cm²
